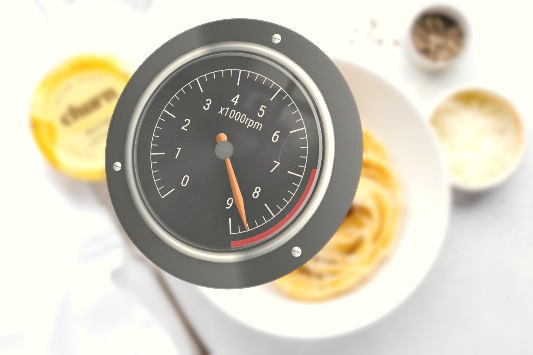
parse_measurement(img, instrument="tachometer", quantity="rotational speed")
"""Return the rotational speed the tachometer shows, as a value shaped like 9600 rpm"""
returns 8600 rpm
